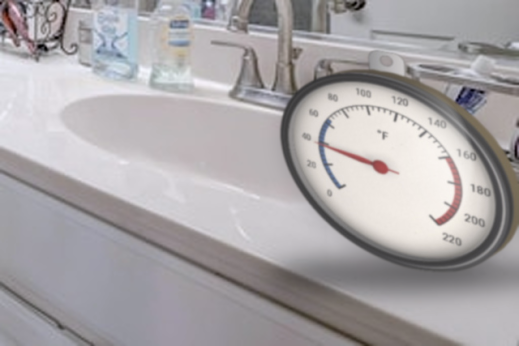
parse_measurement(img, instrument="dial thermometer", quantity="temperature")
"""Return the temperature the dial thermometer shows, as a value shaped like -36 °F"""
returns 40 °F
